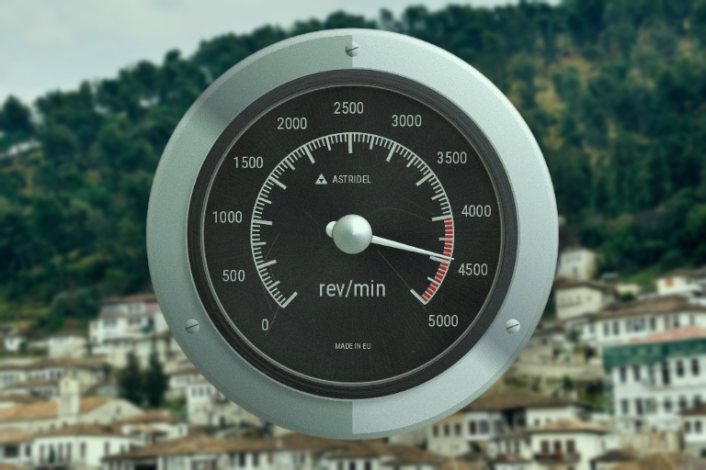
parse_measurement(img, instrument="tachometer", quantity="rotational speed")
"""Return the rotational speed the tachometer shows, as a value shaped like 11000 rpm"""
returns 4450 rpm
